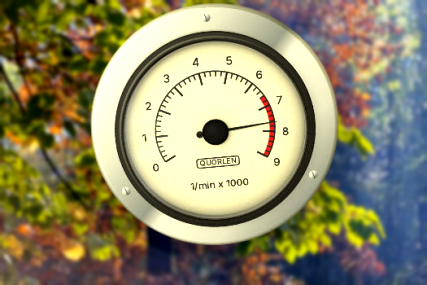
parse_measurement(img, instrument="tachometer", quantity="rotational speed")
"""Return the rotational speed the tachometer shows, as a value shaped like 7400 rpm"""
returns 7600 rpm
